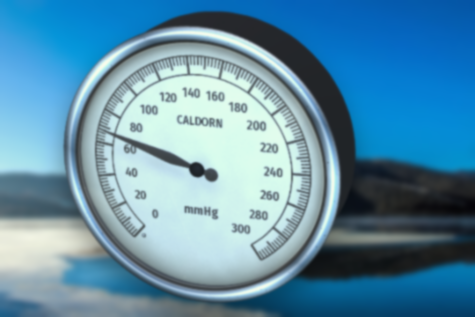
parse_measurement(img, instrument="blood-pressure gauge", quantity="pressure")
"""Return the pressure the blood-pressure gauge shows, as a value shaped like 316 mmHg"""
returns 70 mmHg
